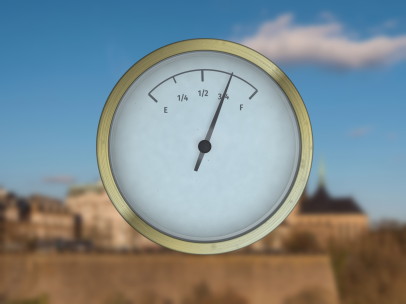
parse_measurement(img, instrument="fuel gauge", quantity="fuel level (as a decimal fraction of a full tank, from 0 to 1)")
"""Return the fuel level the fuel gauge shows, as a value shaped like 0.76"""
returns 0.75
